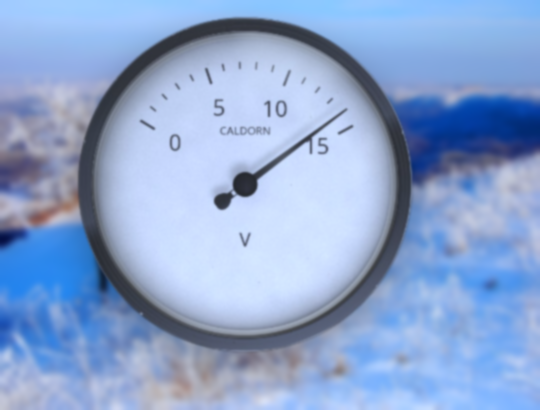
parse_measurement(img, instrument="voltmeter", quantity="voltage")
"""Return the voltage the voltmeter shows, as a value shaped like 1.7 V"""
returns 14 V
